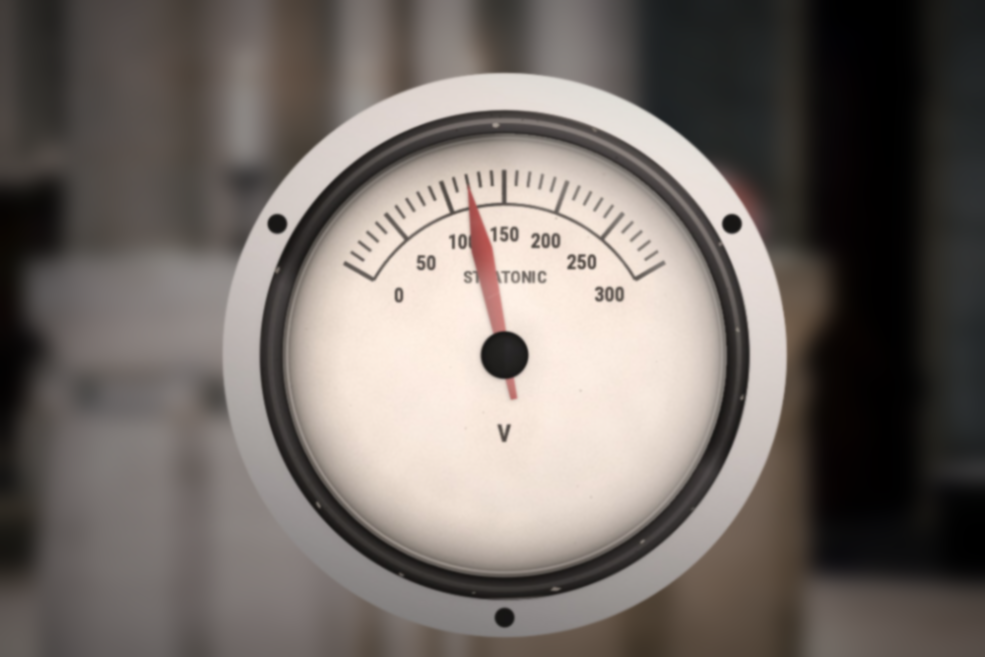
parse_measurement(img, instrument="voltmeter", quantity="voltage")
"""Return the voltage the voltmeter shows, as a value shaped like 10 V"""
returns 120 V
